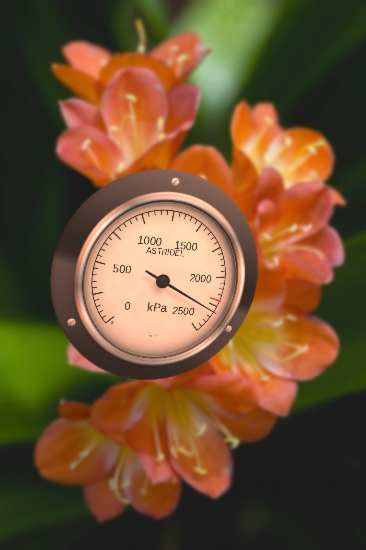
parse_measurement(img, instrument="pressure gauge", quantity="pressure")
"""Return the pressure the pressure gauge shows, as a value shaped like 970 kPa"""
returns 2300 kPa
